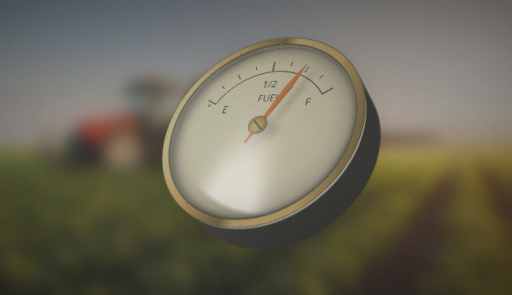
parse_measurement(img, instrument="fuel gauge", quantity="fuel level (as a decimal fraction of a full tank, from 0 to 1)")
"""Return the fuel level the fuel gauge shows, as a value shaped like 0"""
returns 0.75
